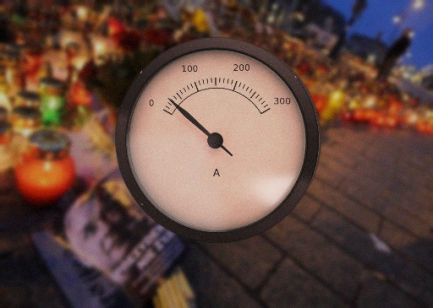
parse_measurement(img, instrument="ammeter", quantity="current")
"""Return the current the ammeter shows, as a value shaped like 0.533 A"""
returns 30 A
